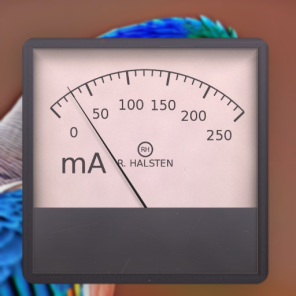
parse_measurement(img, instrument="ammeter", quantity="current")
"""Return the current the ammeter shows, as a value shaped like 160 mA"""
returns 30 mA
